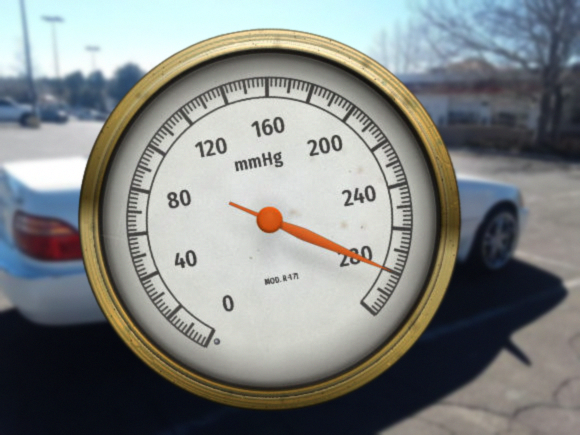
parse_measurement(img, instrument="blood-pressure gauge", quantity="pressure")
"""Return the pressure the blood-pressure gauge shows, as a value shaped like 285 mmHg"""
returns 280 mmHg
